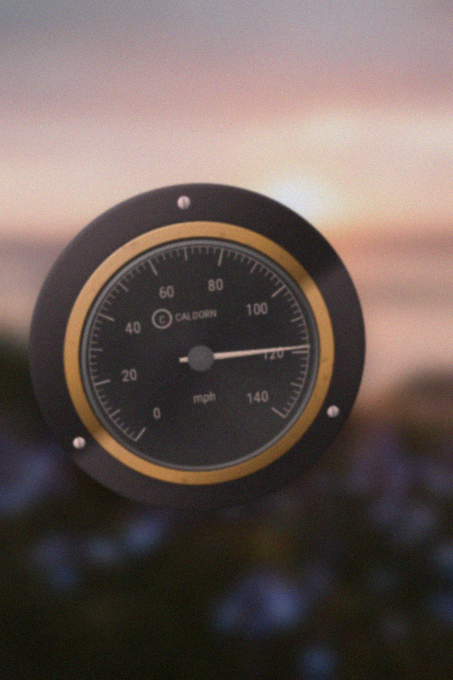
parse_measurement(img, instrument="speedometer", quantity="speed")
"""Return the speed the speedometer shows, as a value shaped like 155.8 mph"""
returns 118 mph
